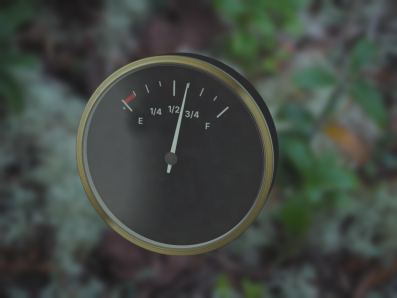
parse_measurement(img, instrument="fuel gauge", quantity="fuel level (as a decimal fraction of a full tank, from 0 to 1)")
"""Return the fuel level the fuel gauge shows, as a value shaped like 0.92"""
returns 0.625
